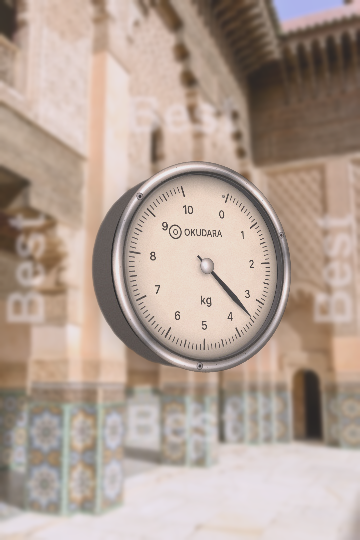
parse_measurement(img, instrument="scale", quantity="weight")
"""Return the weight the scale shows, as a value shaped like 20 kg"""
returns 3.5 kg
